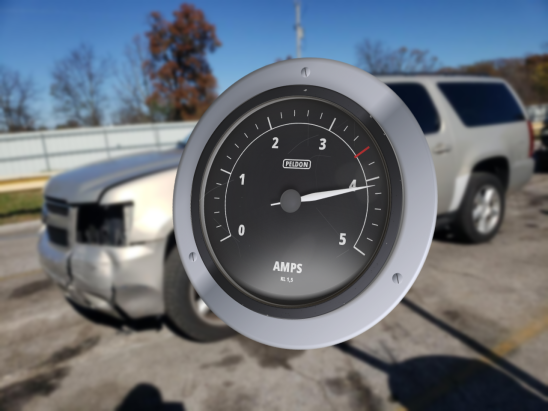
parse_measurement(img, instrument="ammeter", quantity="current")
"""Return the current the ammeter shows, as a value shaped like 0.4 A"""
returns 4.1 A
